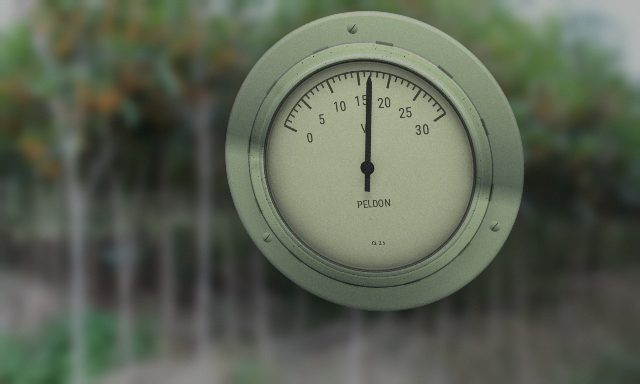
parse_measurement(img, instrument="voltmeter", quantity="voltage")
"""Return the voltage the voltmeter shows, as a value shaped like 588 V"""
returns 17 V
